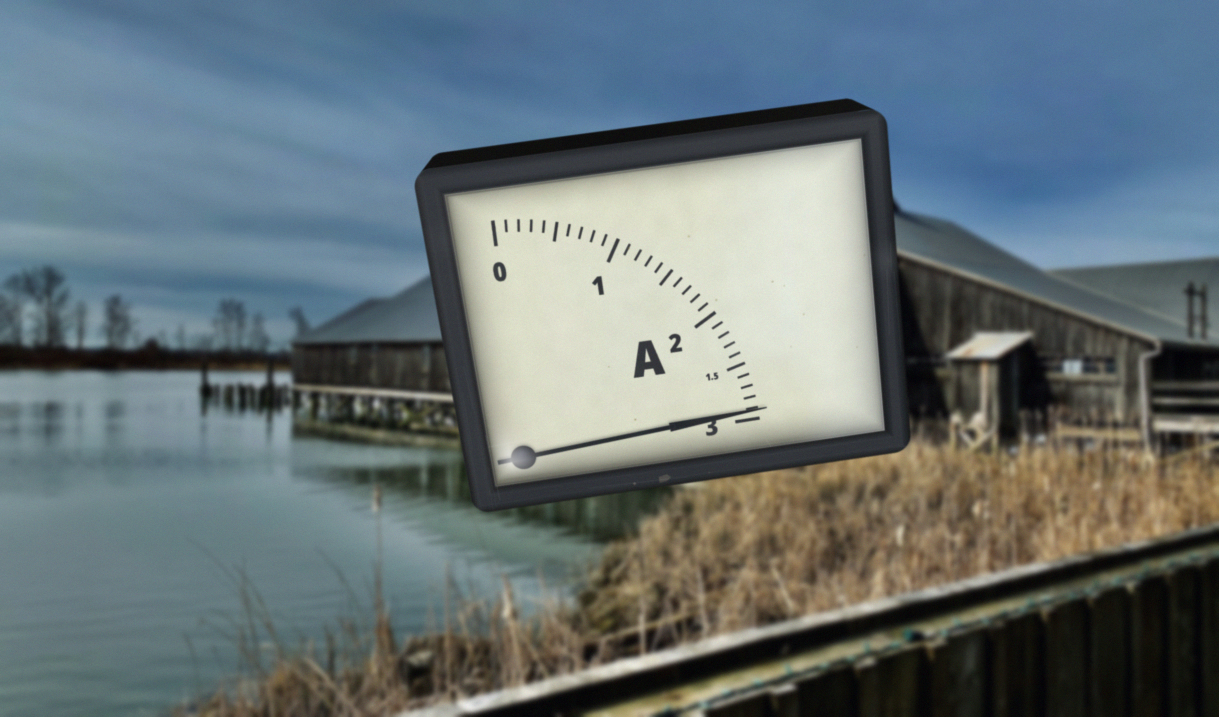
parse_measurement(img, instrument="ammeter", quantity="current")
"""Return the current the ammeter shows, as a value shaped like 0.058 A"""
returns 2.9 A
